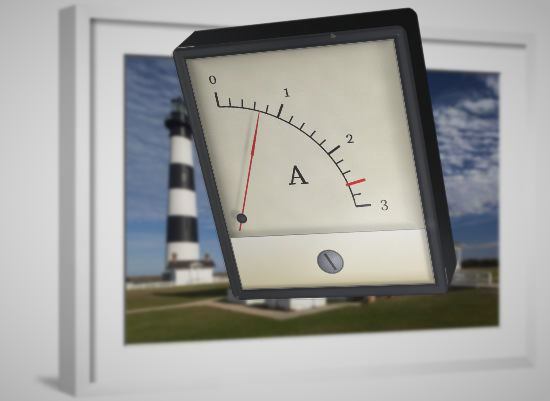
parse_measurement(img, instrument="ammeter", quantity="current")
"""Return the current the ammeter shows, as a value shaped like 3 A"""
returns 0.7 A
